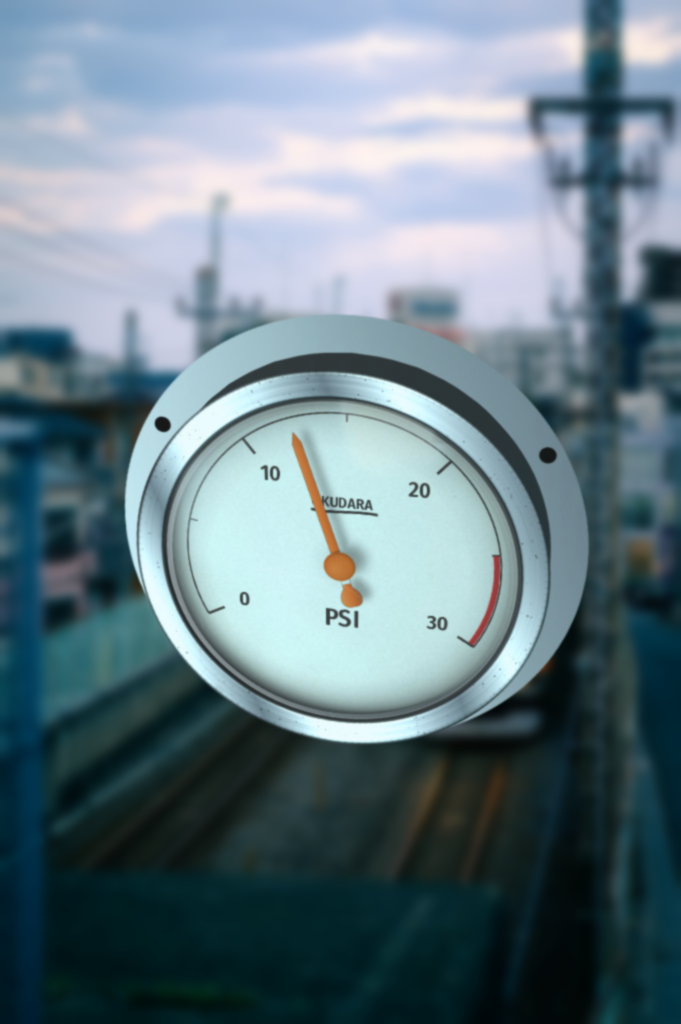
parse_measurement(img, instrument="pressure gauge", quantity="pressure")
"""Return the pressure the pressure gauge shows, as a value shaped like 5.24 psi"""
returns 12.5 psi
